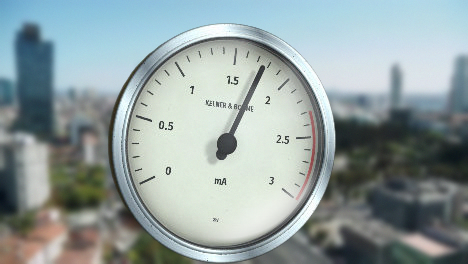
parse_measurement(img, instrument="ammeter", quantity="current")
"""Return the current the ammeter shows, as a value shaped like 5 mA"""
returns 1.75 mA
